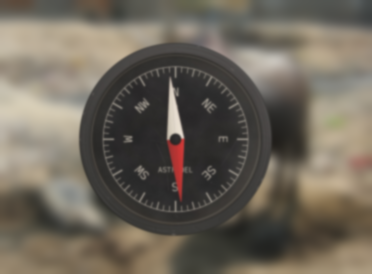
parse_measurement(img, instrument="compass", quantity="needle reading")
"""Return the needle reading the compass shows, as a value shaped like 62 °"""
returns 175 °
